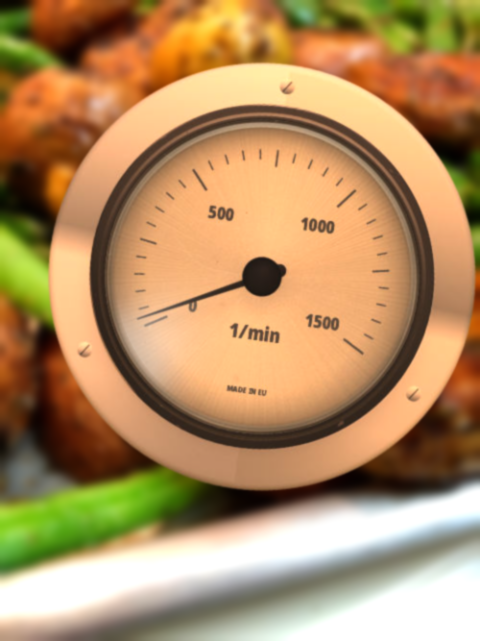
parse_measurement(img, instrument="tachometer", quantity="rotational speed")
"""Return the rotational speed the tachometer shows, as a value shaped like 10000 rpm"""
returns 25 rpm
